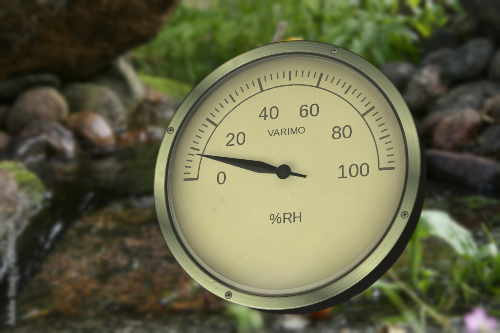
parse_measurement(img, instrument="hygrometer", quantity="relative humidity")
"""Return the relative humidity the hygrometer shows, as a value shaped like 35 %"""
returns 8 %
